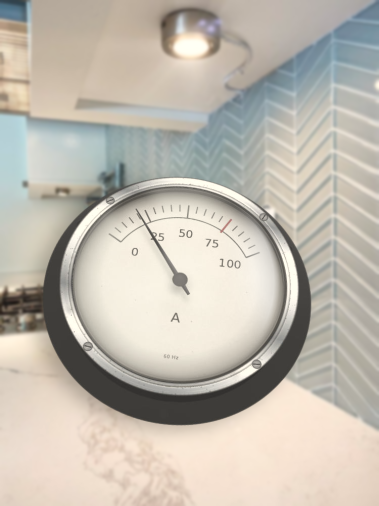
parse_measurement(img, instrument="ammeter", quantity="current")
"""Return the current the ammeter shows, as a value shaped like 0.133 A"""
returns 20 A
